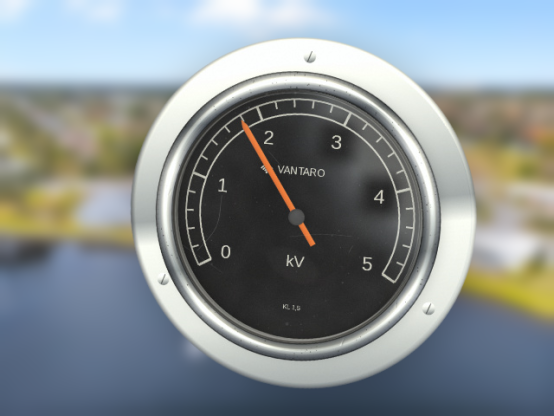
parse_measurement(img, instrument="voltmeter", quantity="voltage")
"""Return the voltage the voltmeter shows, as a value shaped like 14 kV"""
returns 1.8 kV
